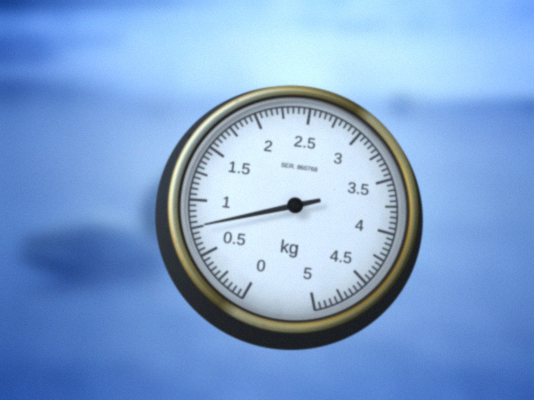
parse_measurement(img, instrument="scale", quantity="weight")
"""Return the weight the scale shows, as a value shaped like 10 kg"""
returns 0.75 kg
